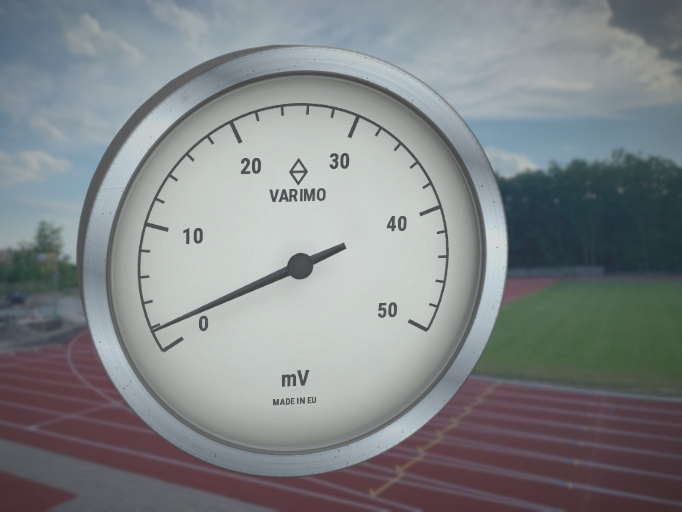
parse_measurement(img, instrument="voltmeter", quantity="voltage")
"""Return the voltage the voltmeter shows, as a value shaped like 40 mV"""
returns 2 mV
